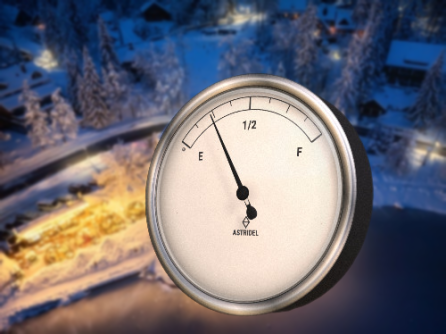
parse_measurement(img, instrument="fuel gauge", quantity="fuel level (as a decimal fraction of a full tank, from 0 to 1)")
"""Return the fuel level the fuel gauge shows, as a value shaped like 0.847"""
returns 0.25
